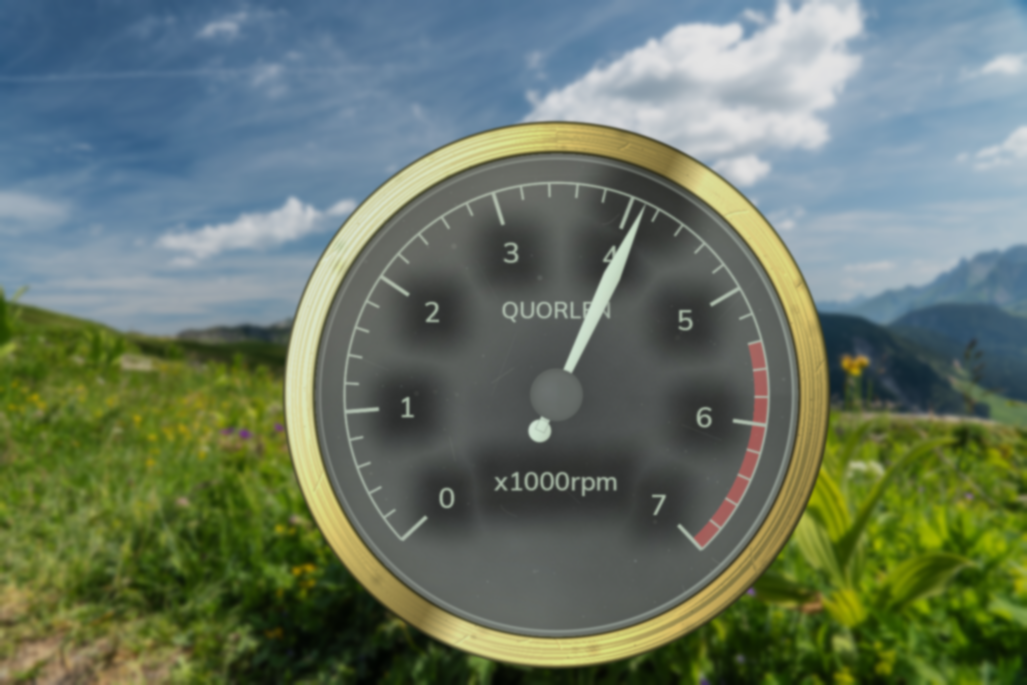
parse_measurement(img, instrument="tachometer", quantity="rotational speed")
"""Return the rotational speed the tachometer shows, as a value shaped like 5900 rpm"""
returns 4100 rpm
